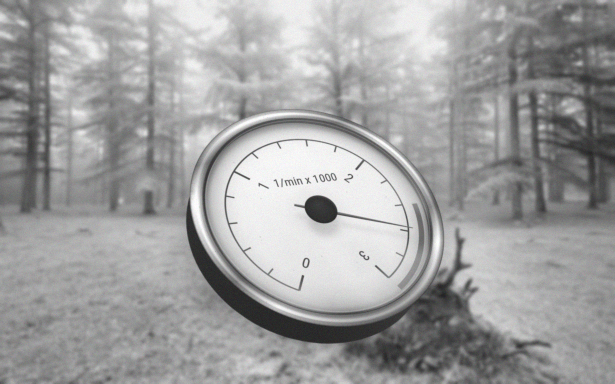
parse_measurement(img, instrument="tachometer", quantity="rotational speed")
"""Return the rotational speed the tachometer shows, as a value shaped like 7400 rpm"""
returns 2600 rpm
